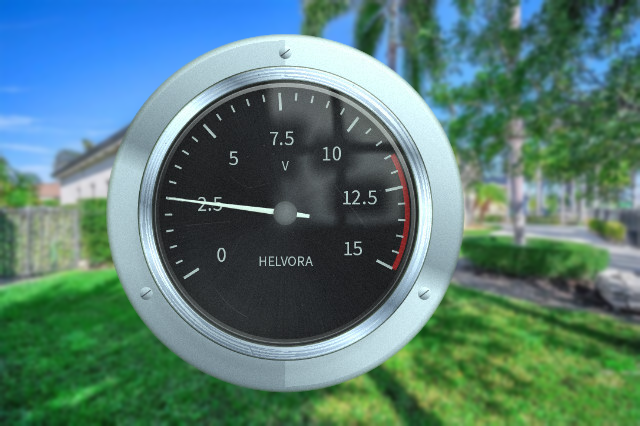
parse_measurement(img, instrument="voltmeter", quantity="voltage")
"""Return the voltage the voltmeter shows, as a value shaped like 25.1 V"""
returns 2.5 V
